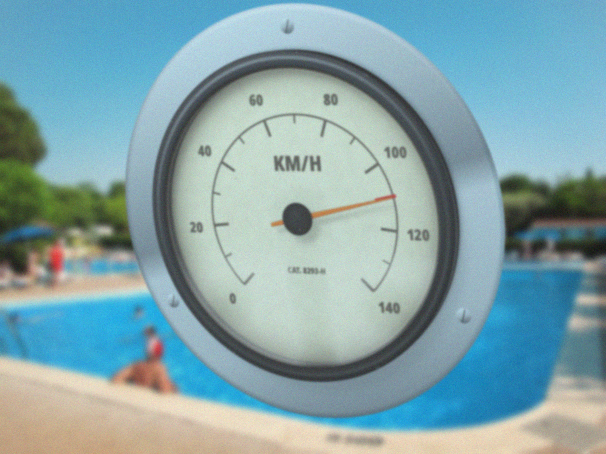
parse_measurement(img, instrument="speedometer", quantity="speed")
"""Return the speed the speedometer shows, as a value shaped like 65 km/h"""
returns 110 km/h
